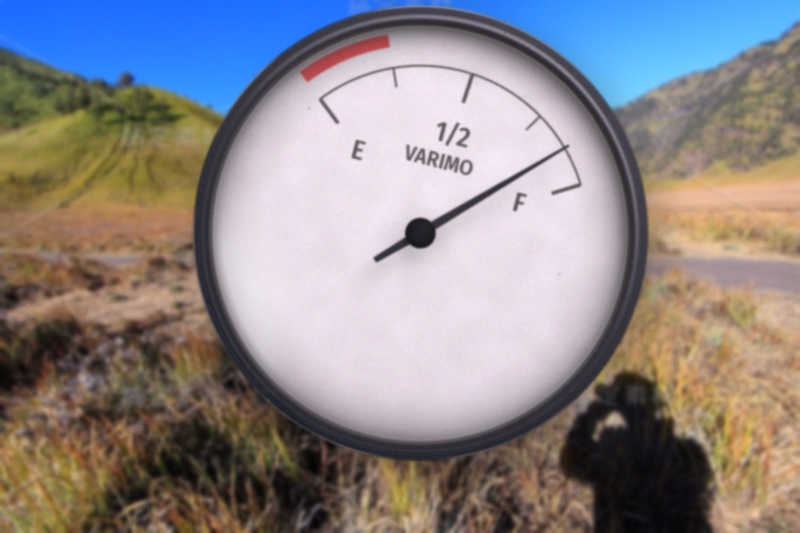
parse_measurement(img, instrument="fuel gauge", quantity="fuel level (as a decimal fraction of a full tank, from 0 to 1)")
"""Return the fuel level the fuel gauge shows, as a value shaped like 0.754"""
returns 0.875
